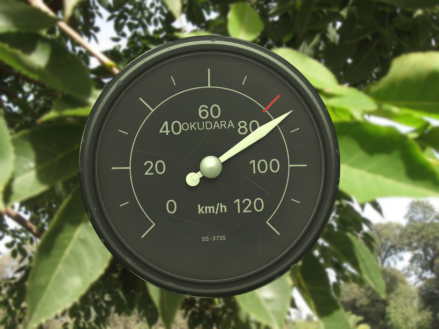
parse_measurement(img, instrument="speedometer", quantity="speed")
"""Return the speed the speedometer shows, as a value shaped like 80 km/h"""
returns 85 km/h
